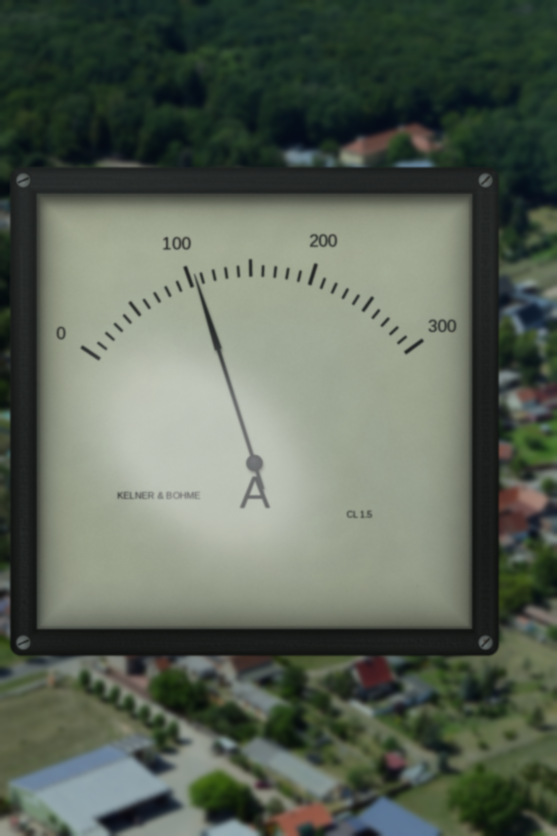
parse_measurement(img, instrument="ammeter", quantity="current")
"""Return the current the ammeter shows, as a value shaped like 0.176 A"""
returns 105 A
